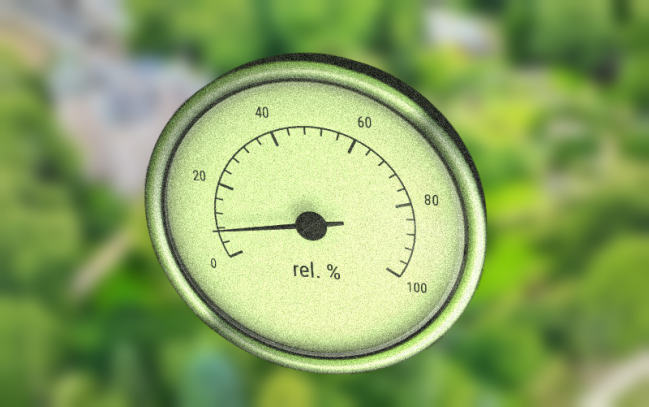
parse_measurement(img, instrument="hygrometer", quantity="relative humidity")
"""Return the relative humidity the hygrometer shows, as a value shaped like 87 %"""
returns 8 %
